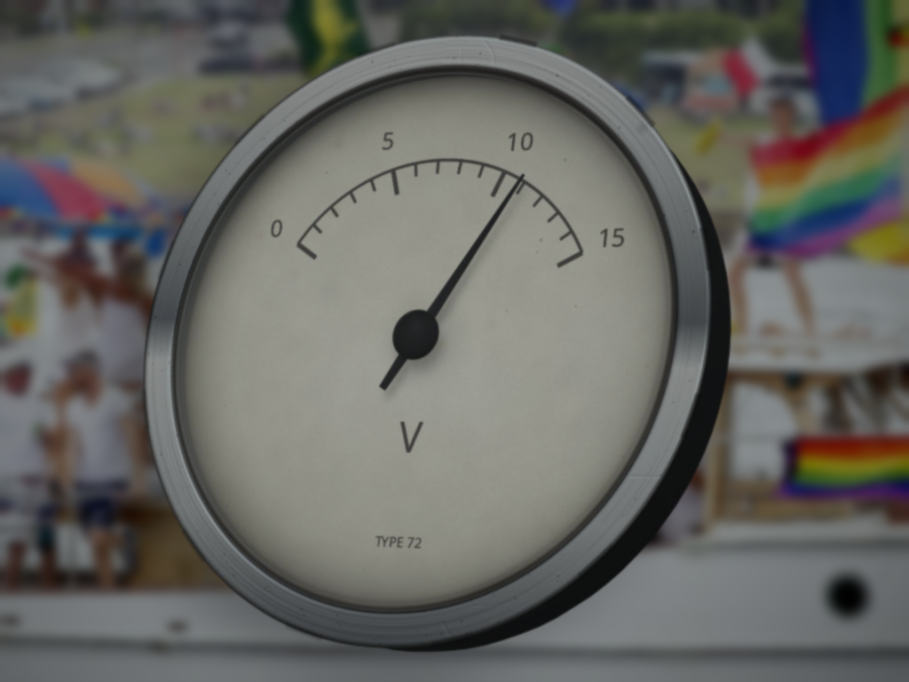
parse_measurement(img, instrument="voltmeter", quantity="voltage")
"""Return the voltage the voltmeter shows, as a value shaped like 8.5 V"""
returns 11 V
